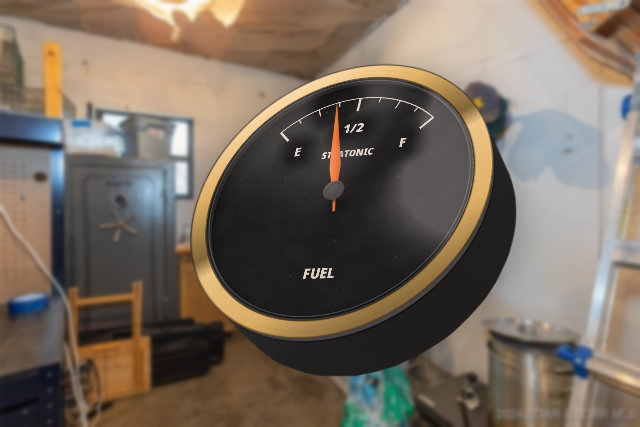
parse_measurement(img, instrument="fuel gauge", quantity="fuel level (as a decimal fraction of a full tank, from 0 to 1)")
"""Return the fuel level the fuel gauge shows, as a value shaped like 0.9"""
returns 0.375
